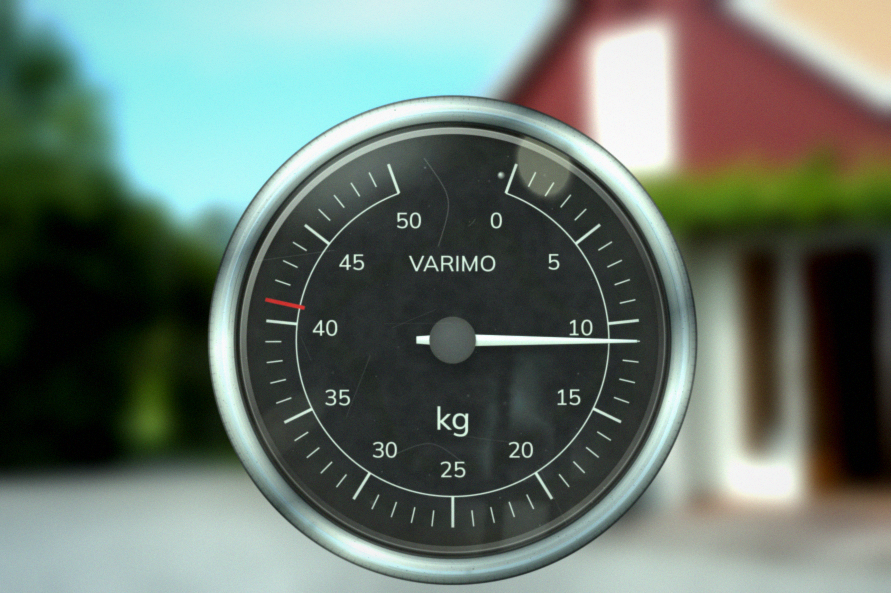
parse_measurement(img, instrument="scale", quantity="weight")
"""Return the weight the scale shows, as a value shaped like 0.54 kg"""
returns 11 kg
